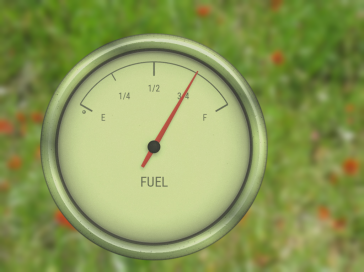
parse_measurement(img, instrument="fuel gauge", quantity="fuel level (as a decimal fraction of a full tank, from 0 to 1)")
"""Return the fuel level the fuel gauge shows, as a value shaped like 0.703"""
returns 0.75
